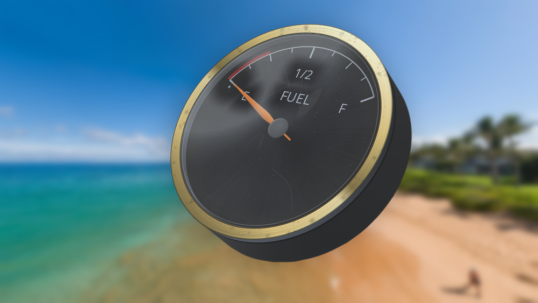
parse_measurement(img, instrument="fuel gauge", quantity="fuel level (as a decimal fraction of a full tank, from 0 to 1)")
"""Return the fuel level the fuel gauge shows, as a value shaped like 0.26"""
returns 0
